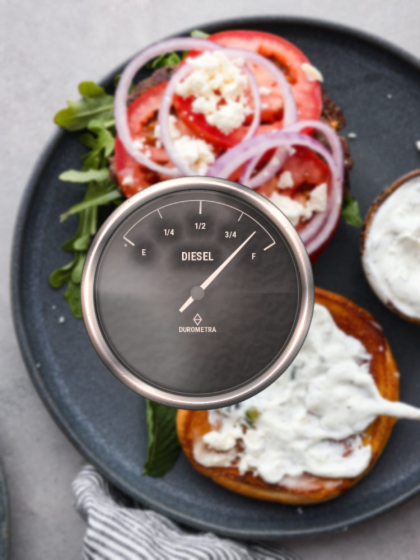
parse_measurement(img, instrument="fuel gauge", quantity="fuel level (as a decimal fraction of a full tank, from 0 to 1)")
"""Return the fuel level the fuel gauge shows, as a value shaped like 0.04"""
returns 0.875
